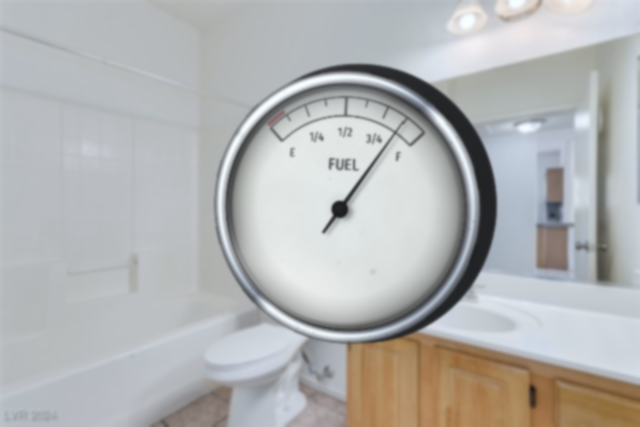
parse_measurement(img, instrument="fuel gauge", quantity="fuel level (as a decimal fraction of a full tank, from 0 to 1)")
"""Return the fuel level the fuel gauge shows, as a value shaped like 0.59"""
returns 0.875
